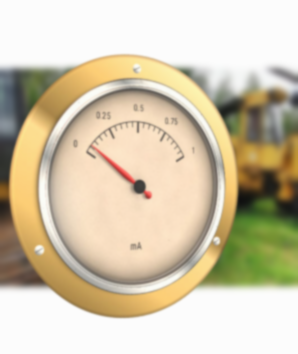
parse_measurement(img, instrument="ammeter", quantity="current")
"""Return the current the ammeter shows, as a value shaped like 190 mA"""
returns 0.05 mA
